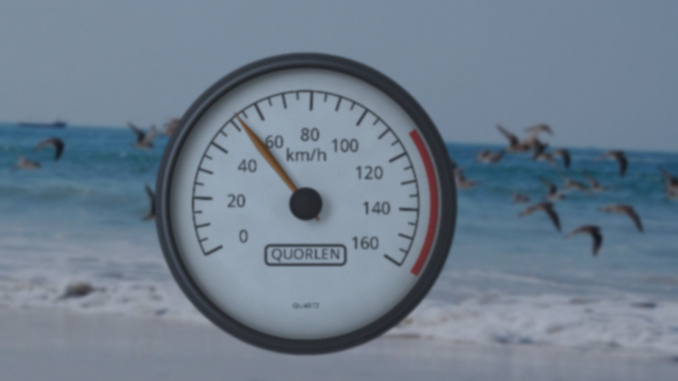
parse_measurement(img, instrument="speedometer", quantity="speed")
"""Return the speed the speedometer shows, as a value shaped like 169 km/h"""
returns 52.5 km/h
